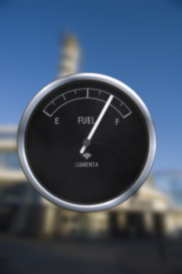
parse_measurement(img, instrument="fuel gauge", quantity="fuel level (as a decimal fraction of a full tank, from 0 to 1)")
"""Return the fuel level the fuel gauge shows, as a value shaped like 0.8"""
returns 0.75
